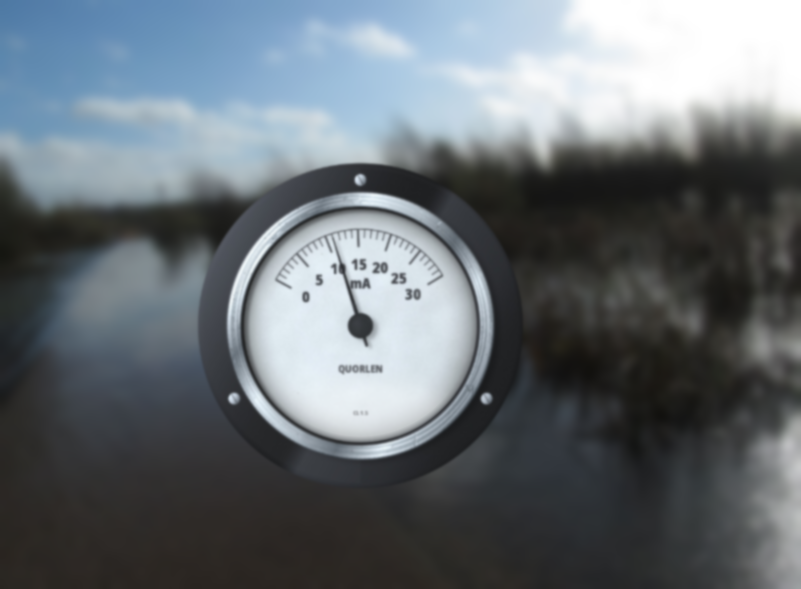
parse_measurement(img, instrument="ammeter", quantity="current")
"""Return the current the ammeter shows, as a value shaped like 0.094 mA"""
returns 11 mA
